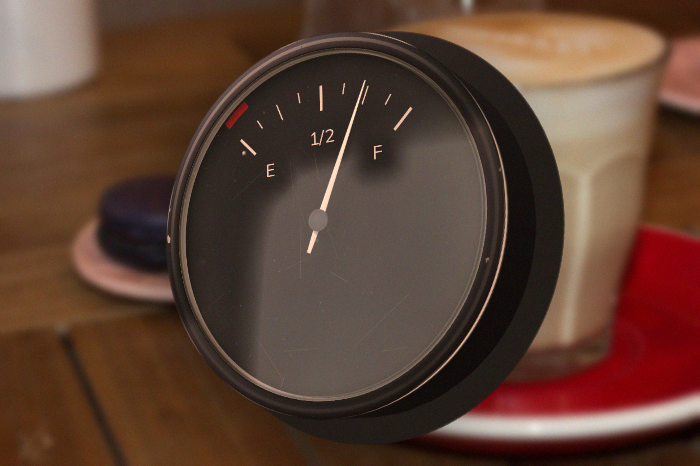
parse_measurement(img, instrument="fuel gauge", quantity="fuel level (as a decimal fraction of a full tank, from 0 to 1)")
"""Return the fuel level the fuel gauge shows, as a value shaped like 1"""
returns 0.75
